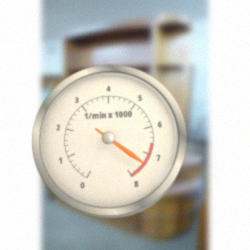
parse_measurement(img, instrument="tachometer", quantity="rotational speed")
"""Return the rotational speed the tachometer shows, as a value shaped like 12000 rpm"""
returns 7400 rpm
